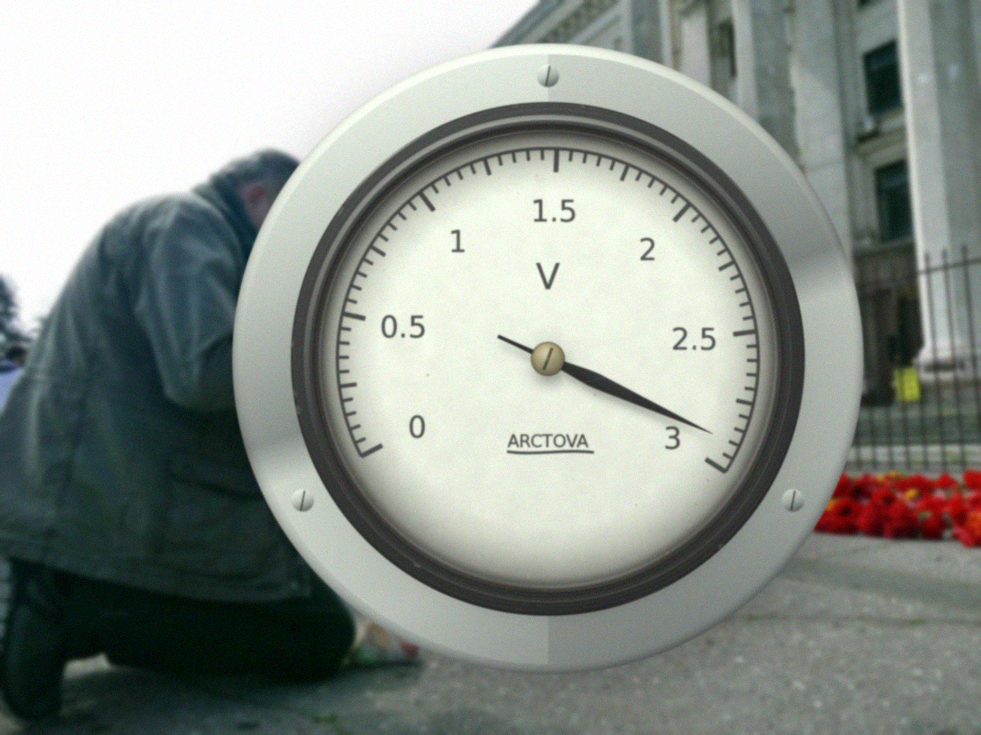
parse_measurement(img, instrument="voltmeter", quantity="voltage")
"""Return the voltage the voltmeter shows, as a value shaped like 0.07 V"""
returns 2.9 V
